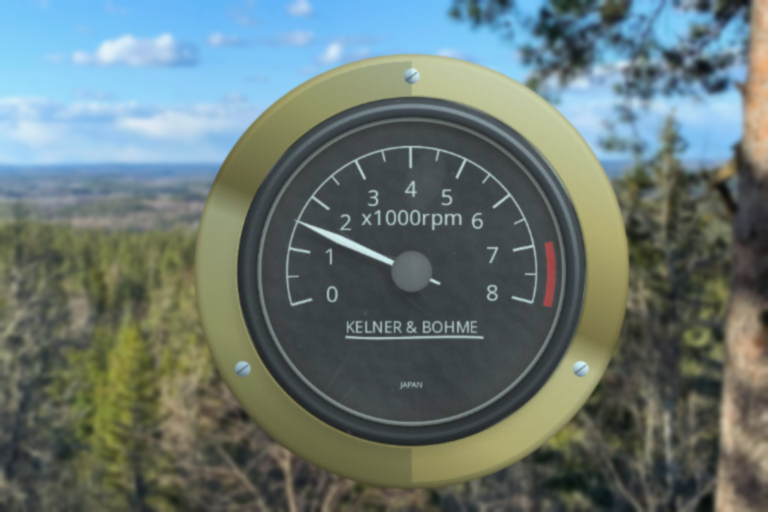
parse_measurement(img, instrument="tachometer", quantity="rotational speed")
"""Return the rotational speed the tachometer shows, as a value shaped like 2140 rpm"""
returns 1500 rpm
